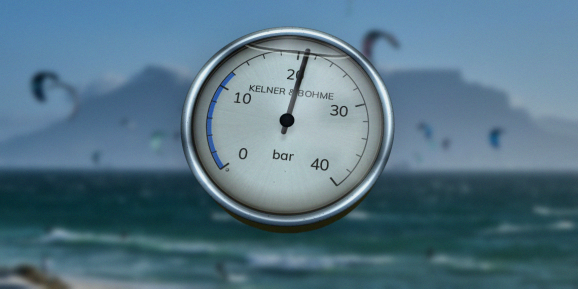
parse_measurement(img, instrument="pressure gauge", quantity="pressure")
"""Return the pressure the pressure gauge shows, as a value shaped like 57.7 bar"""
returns 21 bar
